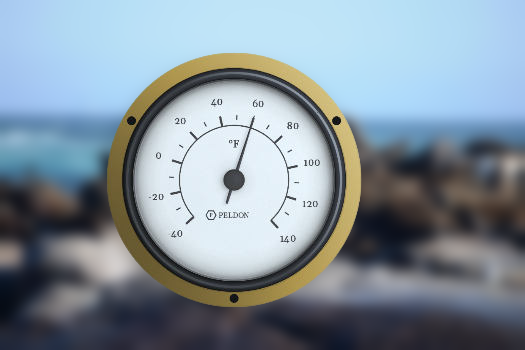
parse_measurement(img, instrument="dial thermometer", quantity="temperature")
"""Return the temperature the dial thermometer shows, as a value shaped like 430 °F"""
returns 60 °F
